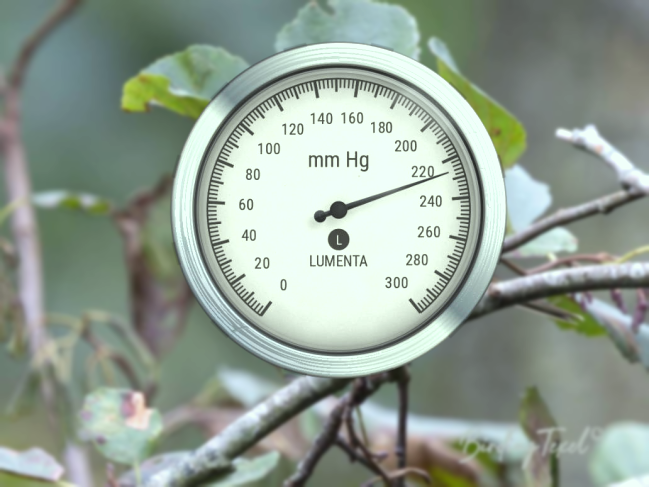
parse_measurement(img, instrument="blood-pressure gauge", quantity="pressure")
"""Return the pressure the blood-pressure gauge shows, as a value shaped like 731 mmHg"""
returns 226 mmHg
